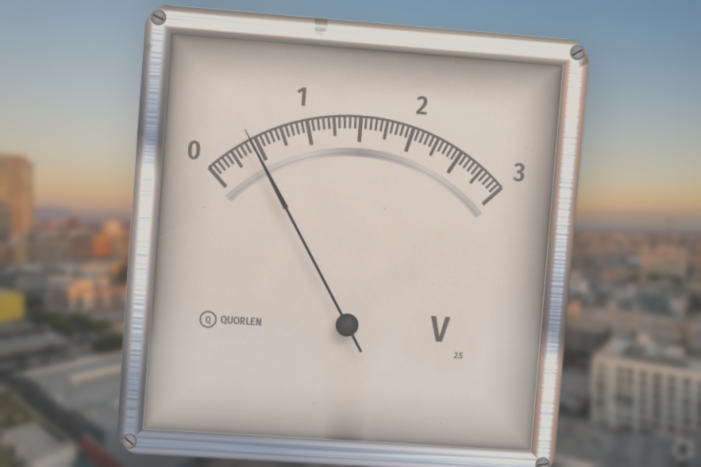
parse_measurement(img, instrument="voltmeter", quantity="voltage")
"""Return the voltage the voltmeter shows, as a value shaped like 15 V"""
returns 0.45 V
